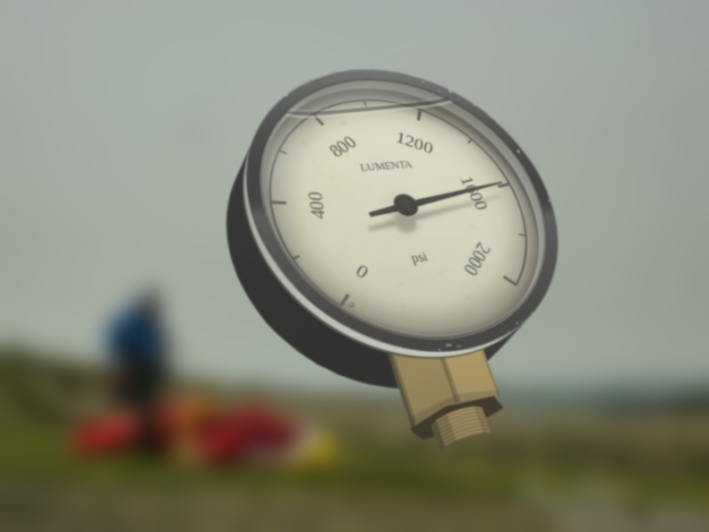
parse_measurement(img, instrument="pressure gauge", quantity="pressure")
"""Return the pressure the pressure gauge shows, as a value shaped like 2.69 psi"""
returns 1600 psi
